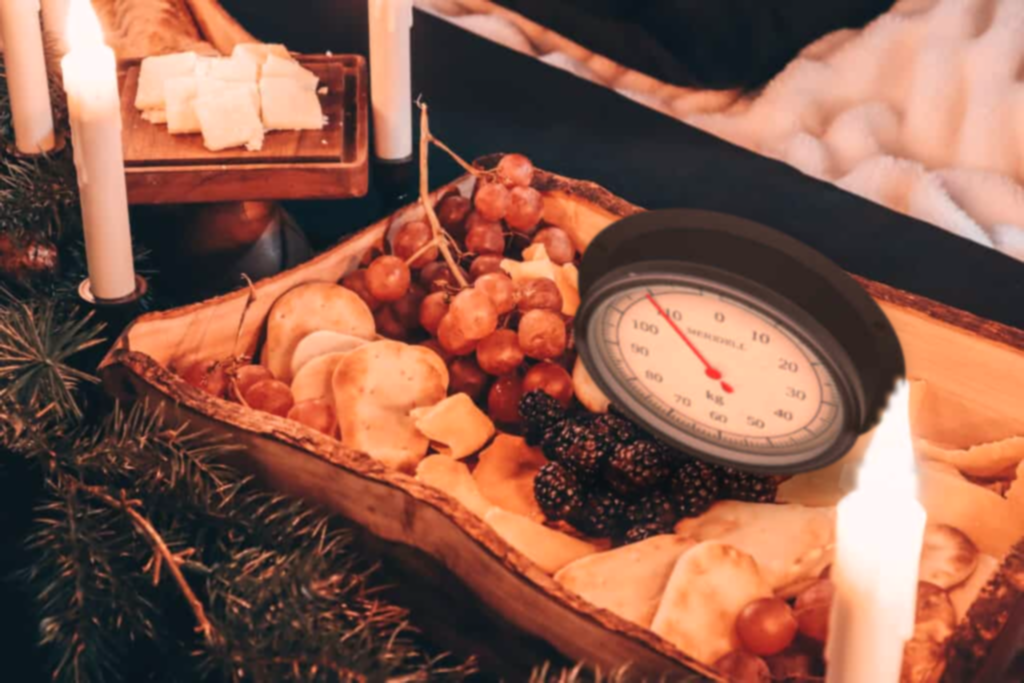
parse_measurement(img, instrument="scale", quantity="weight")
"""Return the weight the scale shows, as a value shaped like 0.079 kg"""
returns 110 kg
